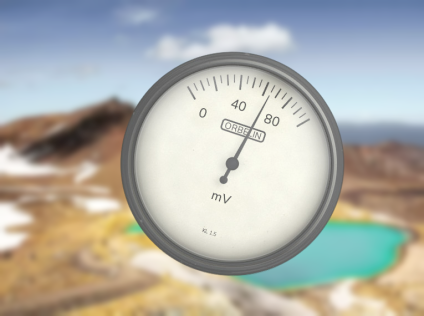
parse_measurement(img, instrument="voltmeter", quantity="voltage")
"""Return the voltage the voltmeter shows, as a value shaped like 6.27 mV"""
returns 65 mV
